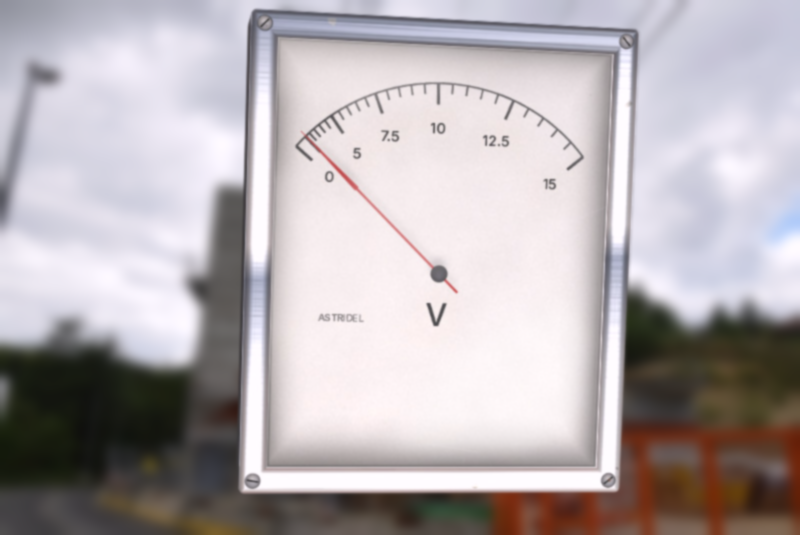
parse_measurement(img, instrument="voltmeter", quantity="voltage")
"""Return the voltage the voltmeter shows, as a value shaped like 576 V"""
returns 2.5 V
